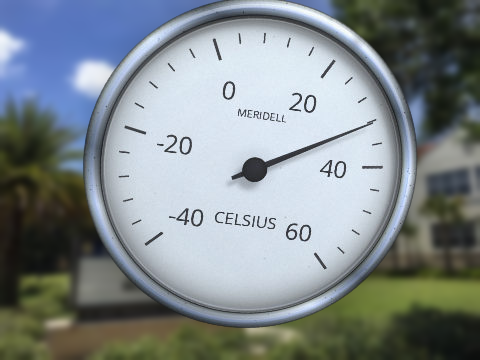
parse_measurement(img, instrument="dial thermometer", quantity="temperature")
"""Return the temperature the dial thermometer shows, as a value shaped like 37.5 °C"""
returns 32 °C
